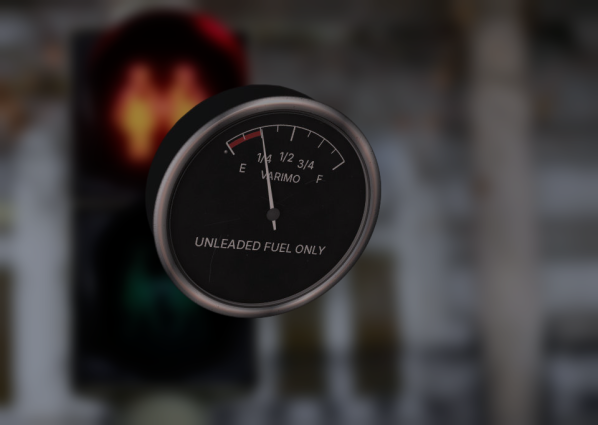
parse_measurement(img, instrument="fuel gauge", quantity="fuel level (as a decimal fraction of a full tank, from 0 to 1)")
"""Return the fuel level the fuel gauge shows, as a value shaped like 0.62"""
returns 0.25
